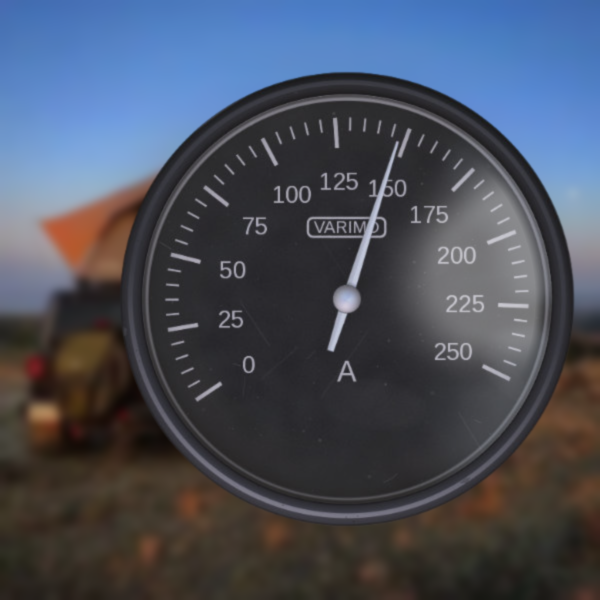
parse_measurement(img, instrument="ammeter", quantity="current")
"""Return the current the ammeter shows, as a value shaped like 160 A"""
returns 147.5 A
